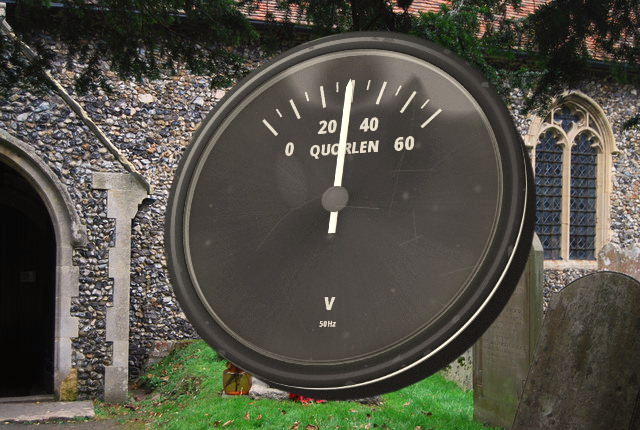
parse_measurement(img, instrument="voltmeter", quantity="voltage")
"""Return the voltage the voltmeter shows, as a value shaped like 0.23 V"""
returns 30 V
